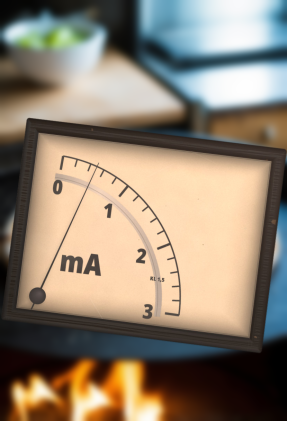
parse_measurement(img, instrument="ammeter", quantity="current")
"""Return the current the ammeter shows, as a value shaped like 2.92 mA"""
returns 0.5 mA
